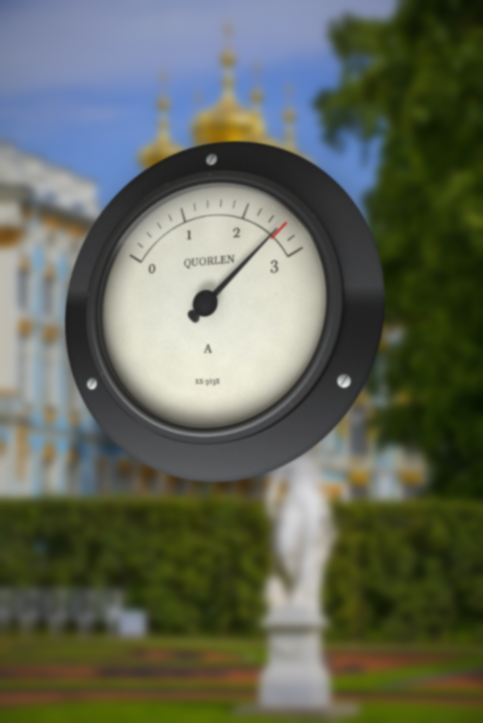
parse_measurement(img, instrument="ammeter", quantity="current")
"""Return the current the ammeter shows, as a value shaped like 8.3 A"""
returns 2.6 A
